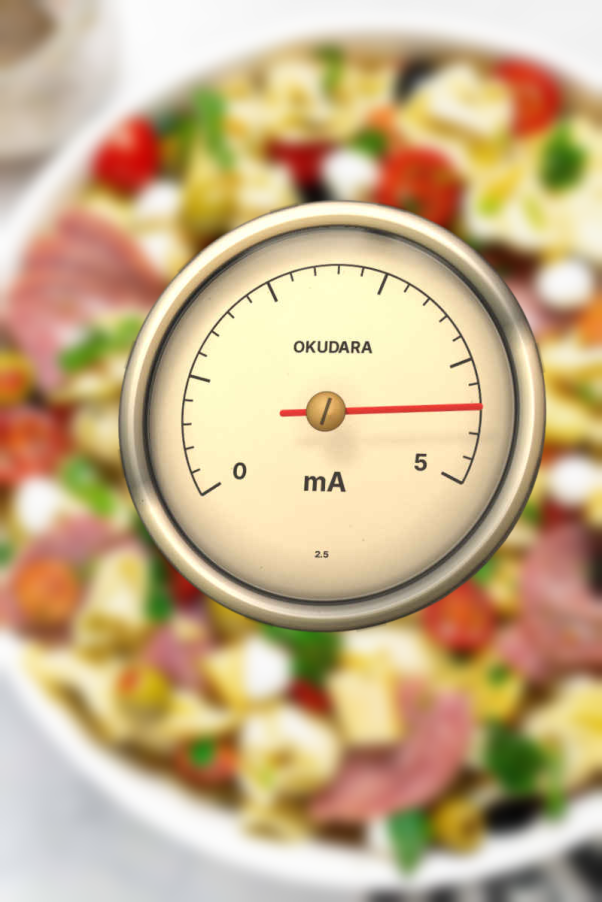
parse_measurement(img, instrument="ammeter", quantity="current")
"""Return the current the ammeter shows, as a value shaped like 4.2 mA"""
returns 4.4 mA
